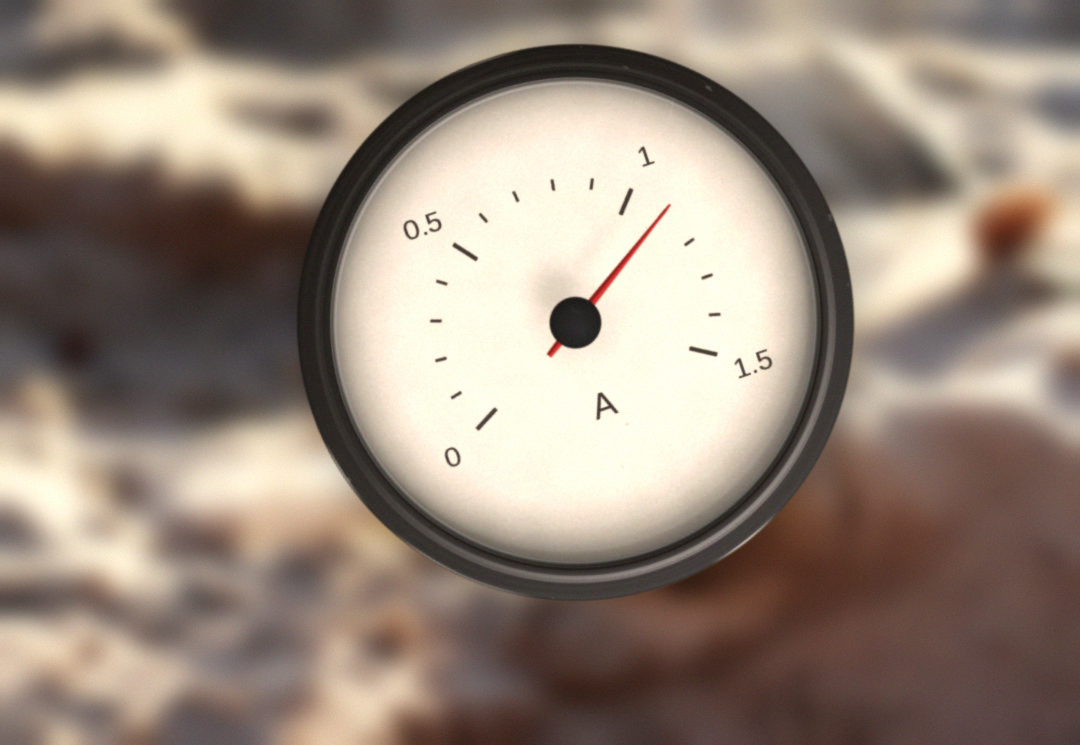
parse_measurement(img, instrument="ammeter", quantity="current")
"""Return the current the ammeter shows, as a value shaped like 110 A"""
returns 1.1 A
